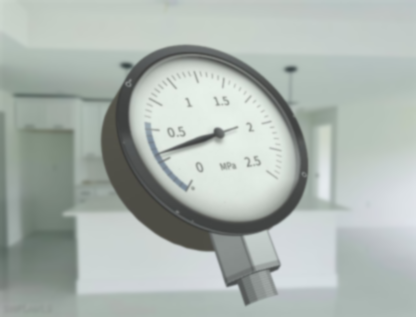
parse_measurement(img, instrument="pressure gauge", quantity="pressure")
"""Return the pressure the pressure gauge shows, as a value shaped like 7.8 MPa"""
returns 0.3 MPa
